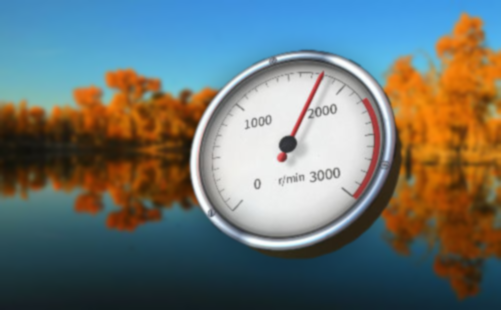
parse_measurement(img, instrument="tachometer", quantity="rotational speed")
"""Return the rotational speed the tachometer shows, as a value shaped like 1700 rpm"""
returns 1800 rpm
